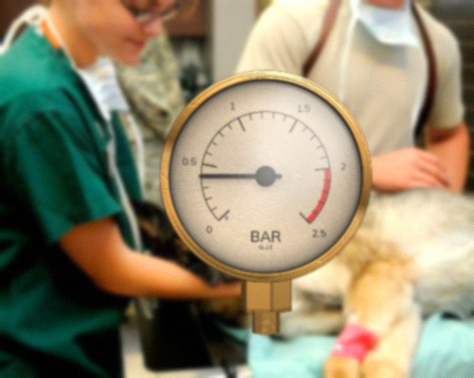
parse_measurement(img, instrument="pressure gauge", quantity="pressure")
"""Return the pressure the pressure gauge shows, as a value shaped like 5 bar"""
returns 0.4 bar
